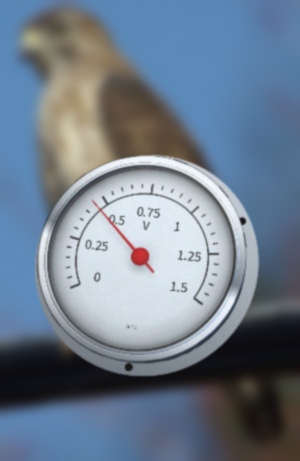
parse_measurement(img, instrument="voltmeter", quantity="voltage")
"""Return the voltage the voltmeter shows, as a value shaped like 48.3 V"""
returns 0.45 V
